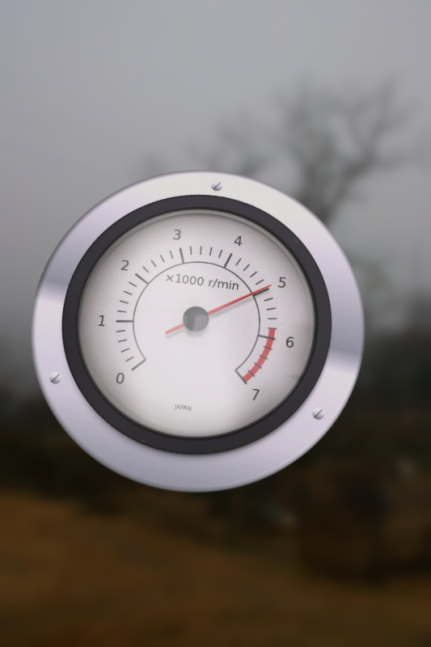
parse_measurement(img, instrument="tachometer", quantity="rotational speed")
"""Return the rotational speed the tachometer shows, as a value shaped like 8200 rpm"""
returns 5000 rpm
